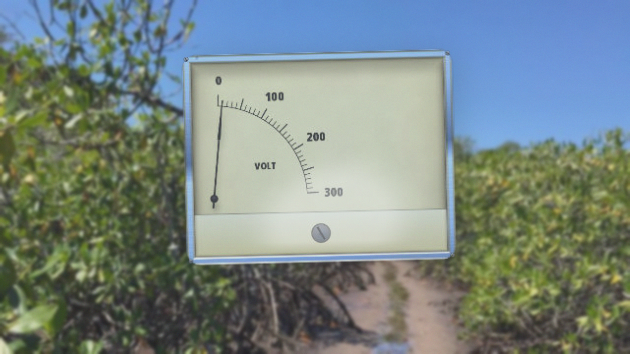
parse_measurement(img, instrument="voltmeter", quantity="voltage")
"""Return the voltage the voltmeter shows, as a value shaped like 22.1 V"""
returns 10 V
